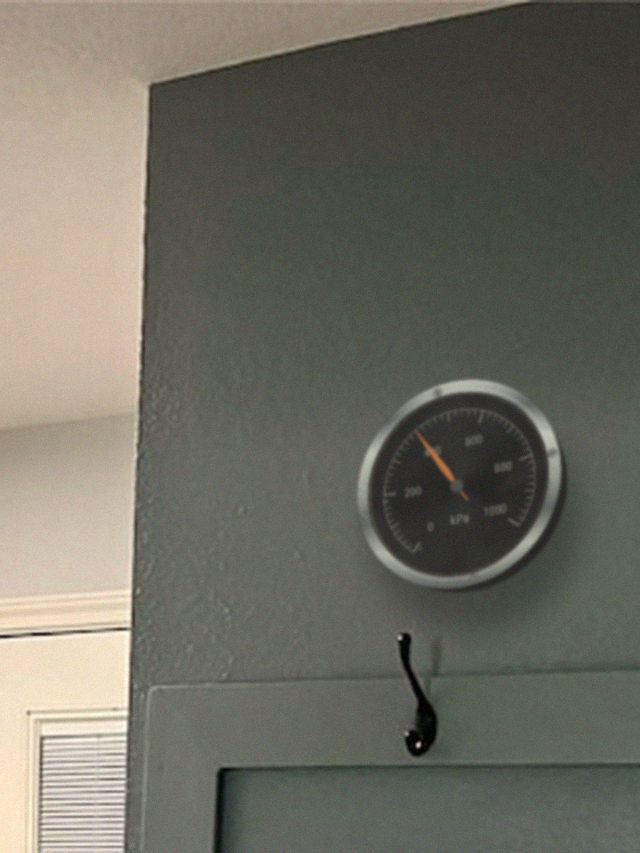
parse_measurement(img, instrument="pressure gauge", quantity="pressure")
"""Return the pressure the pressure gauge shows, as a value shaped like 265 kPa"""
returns 400 kPa
